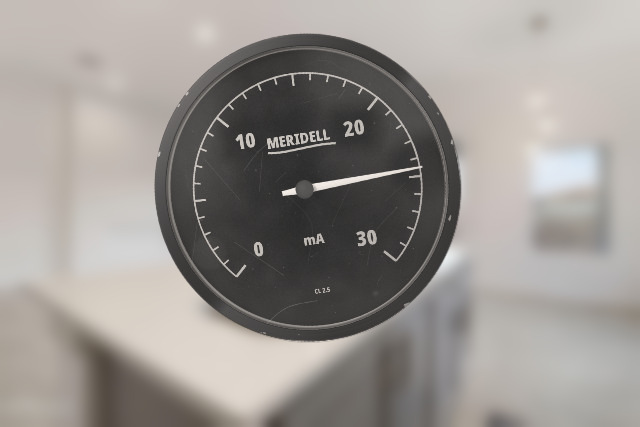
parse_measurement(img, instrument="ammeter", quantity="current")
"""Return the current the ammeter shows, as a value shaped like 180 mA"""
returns 24.5 mA
